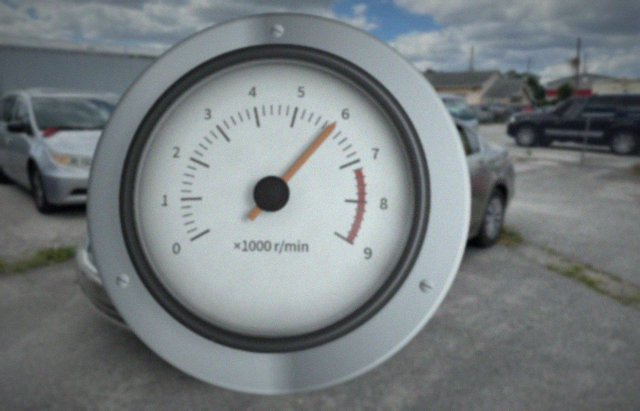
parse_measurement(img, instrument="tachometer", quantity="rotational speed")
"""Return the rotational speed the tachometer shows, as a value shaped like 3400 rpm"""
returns 6000 rpm
